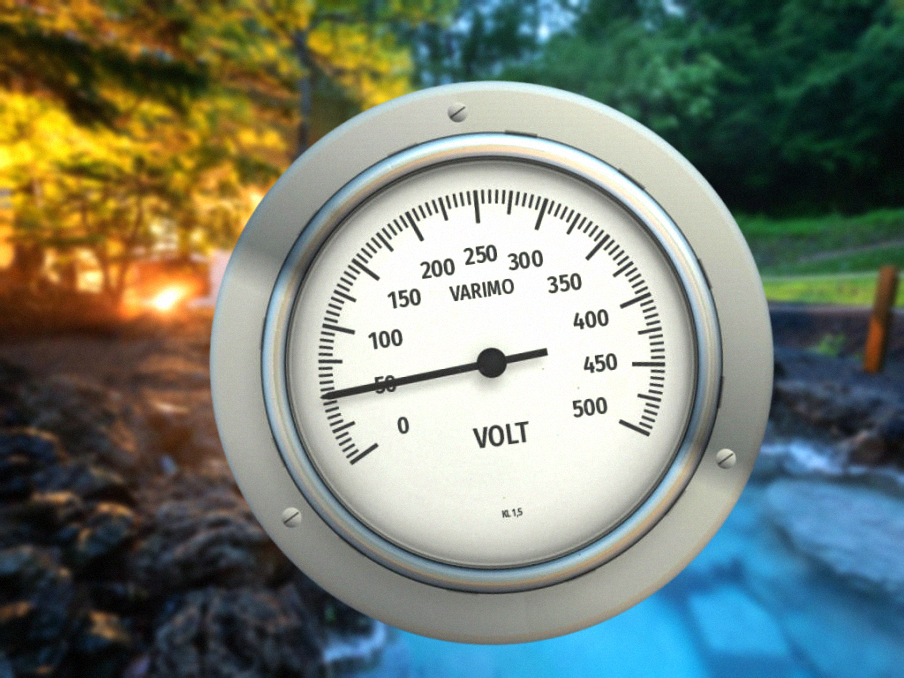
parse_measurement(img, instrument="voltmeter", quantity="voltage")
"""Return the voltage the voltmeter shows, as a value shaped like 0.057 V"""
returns 50 V
